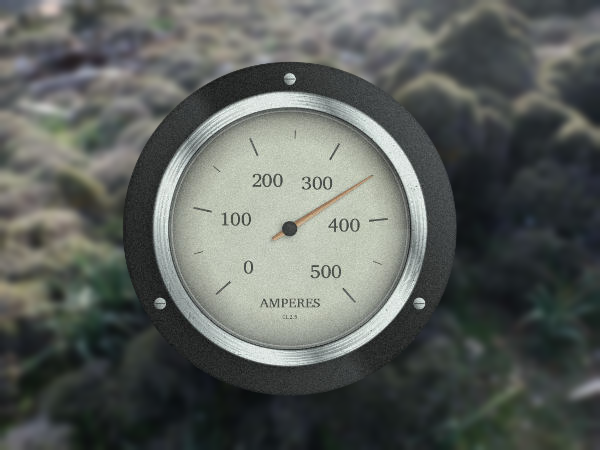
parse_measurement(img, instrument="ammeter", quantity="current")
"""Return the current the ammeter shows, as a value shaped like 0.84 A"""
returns 350 A
